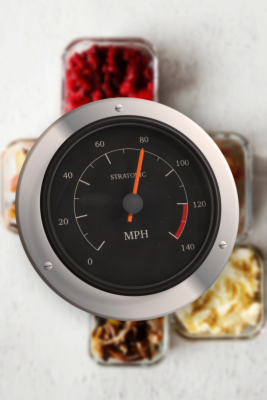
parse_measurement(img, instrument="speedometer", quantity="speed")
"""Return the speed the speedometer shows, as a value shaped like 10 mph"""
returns 80 mph
